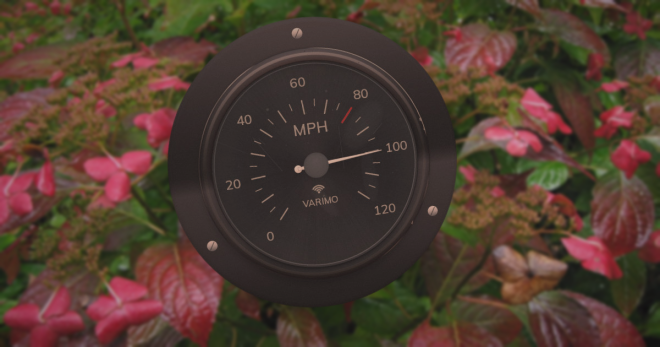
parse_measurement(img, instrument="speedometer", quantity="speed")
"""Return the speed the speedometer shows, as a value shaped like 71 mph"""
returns 100 mph
